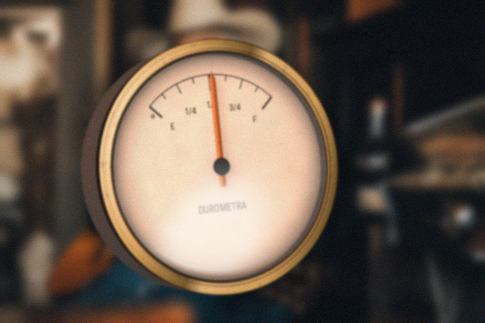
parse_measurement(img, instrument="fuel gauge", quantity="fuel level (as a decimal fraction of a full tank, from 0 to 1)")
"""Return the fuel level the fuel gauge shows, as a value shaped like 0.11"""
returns 0.5
